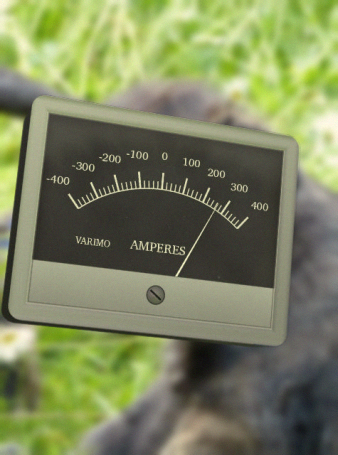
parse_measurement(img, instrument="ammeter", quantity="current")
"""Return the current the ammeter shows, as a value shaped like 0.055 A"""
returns 260 A
